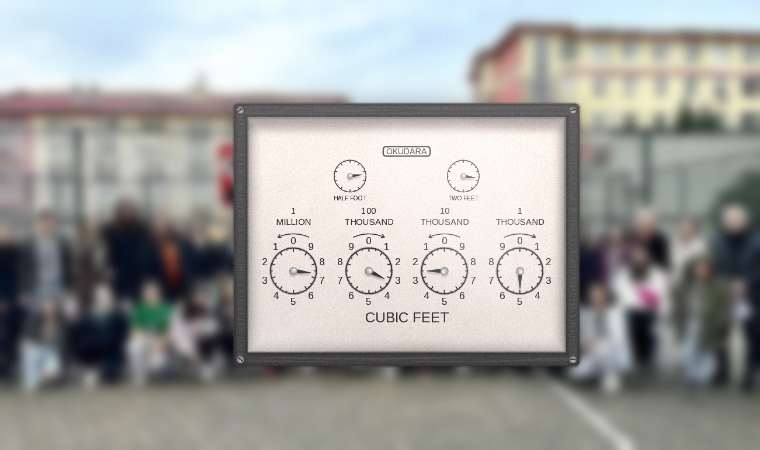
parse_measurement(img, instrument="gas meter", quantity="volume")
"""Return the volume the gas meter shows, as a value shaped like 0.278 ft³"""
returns 732500 ft³
